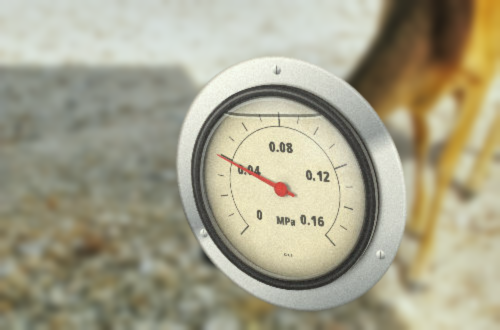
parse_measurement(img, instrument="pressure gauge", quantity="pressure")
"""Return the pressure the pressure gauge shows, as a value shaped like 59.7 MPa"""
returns 0.04 MPa
